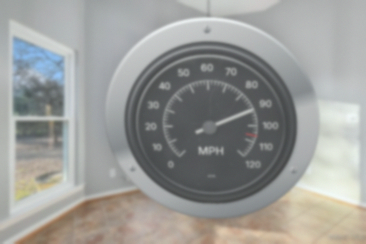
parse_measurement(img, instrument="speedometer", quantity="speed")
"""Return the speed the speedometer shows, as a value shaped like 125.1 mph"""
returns 90 mph
